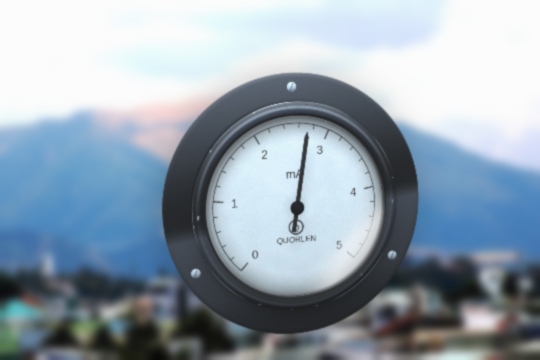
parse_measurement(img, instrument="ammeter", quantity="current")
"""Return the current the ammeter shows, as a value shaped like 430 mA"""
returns 2.7 mA
